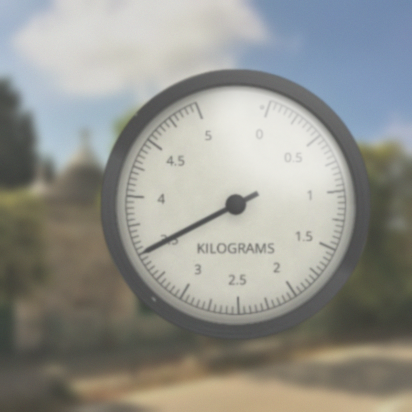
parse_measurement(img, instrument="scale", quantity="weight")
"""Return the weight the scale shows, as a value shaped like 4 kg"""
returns 3.5 kg
